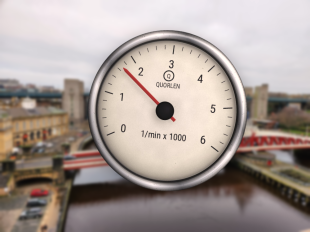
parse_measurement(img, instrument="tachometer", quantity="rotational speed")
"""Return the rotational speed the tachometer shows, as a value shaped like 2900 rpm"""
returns 1700 rpm
